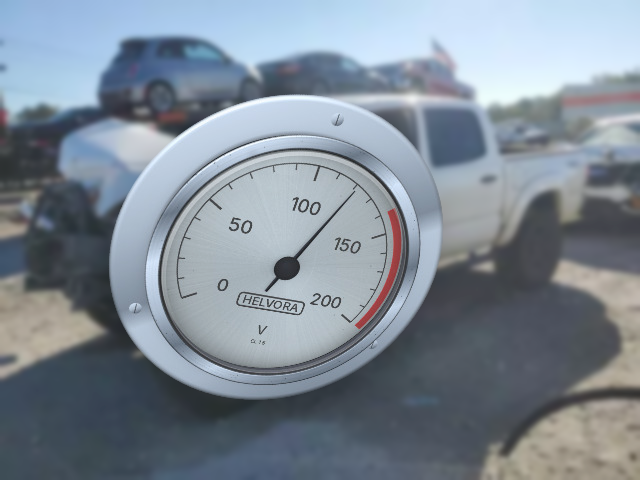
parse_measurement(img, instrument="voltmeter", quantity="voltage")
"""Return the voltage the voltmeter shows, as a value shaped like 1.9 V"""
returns 120 V
